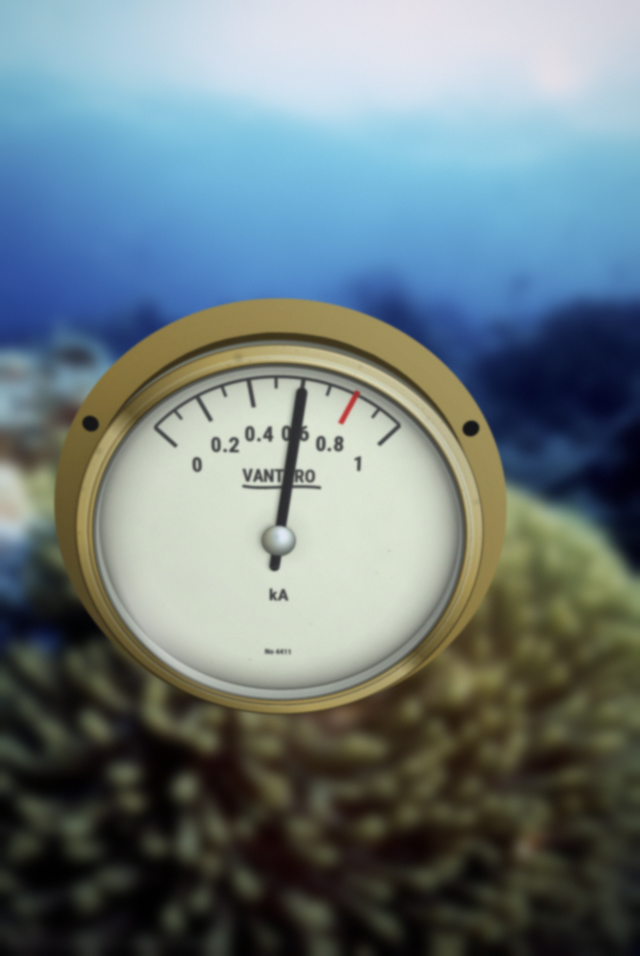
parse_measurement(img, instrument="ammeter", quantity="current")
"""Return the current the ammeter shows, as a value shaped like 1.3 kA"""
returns 0.6 kA
